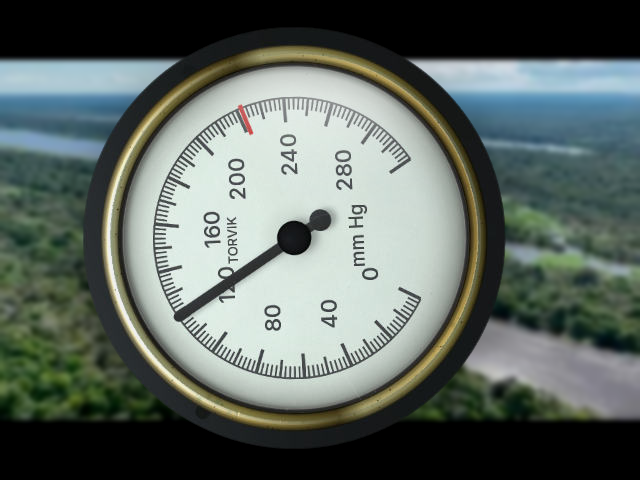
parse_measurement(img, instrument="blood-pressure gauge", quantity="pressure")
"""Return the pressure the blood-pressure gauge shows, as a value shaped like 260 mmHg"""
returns 120 mmHg
